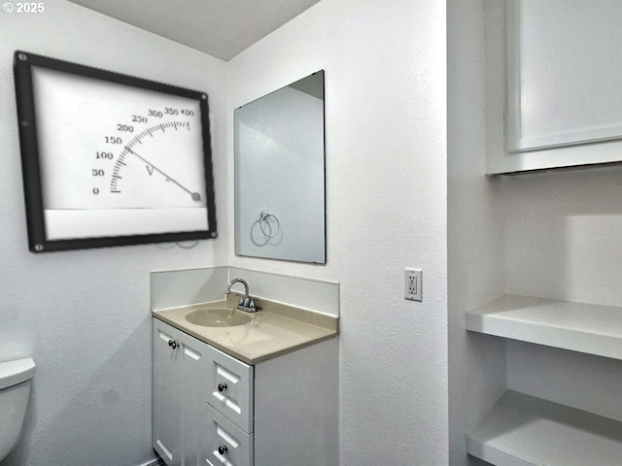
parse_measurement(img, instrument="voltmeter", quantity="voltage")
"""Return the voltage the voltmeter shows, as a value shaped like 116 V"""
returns 150 V
